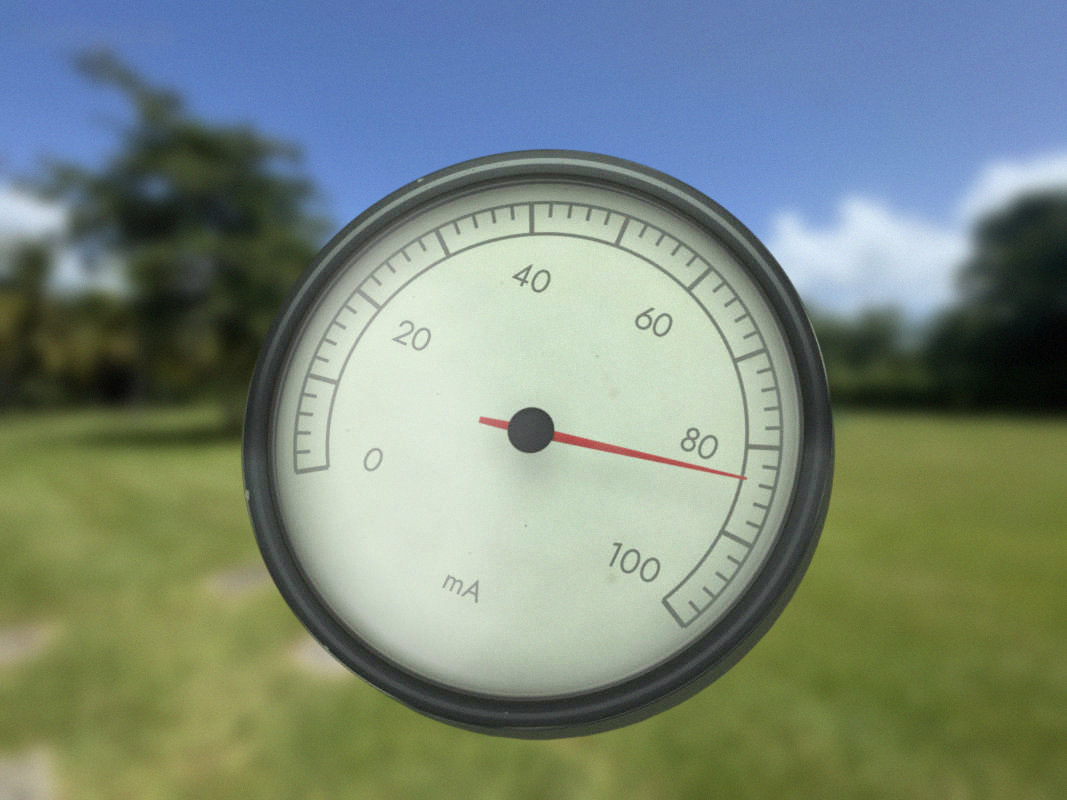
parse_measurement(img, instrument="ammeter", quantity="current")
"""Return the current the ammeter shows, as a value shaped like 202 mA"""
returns 84 mA
